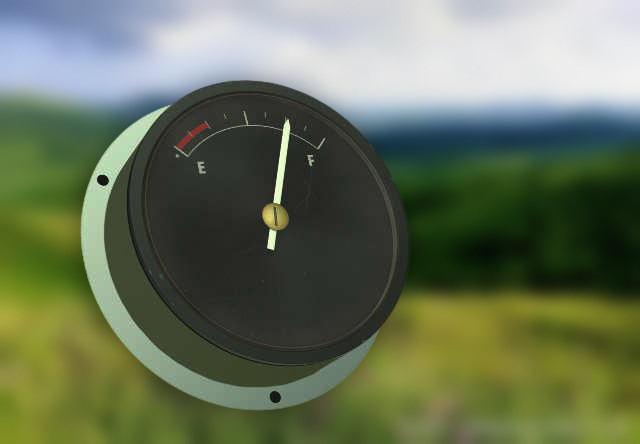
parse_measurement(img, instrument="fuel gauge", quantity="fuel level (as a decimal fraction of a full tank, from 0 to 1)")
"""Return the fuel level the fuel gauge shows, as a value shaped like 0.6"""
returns 0.75
